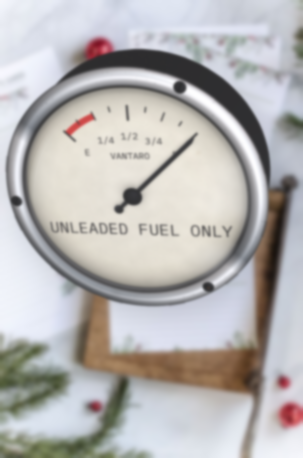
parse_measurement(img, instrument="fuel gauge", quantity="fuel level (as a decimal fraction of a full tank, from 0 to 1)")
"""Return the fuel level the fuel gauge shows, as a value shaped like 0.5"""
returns 1
